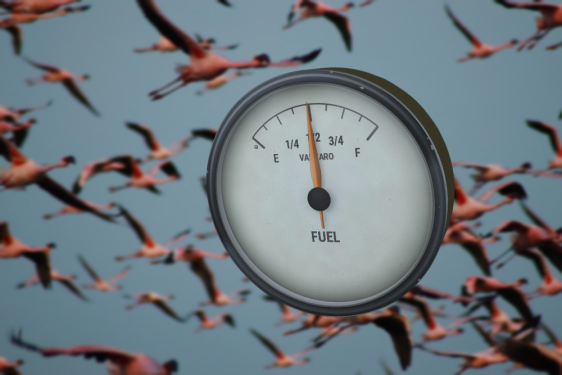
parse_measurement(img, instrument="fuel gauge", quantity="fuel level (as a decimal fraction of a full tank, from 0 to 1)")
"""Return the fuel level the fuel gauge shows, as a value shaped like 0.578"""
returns 0.5
